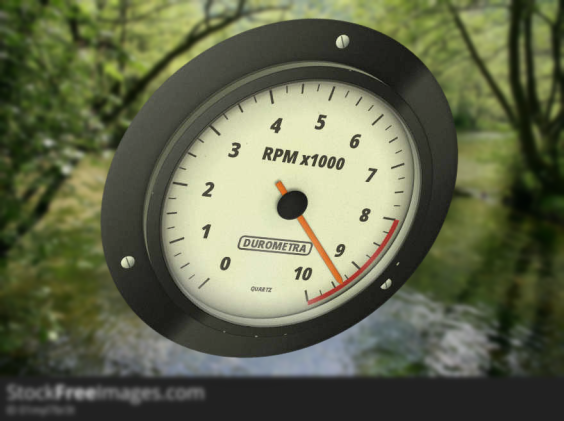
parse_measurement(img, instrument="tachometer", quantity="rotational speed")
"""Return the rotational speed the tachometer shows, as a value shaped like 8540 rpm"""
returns 9375 rpm
